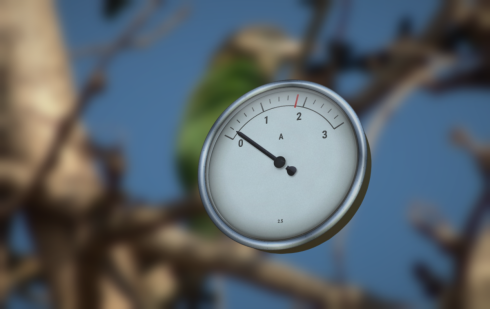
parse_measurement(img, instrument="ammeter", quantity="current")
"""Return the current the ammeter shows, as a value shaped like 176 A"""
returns 0.2 A
